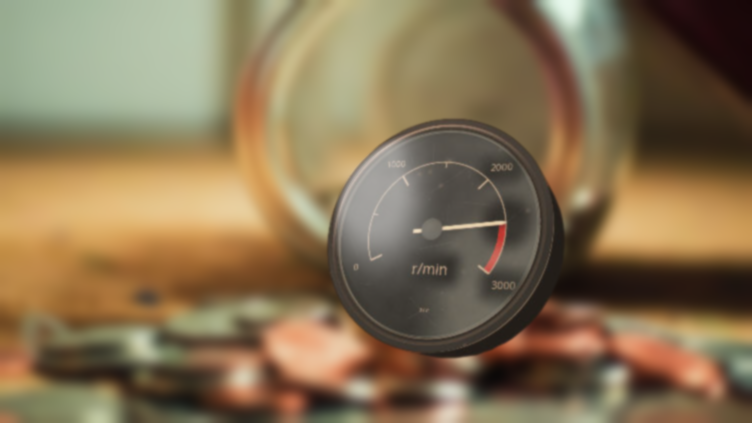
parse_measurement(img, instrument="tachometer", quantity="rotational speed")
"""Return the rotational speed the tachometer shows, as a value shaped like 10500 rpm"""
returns 2500 rpm
